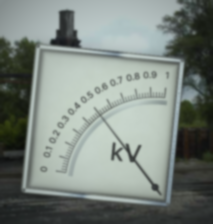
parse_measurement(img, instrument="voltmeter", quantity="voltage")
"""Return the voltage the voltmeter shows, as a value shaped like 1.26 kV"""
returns 0.5 kV
